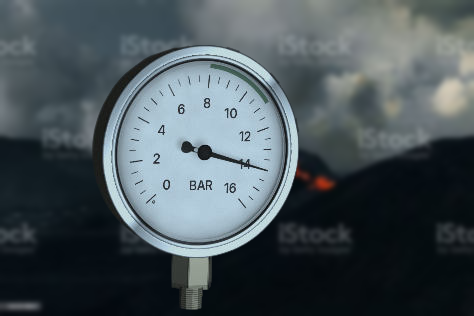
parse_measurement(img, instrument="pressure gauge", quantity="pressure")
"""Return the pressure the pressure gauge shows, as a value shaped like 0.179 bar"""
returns 14 bar
